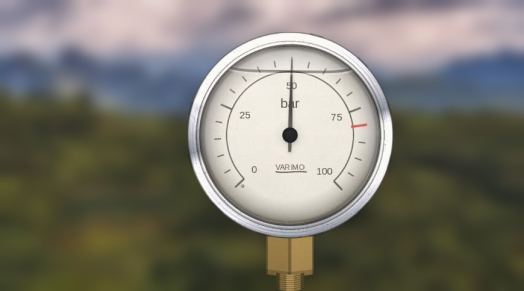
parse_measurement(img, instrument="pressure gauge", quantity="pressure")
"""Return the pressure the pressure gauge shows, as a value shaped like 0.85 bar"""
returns 50 bar
